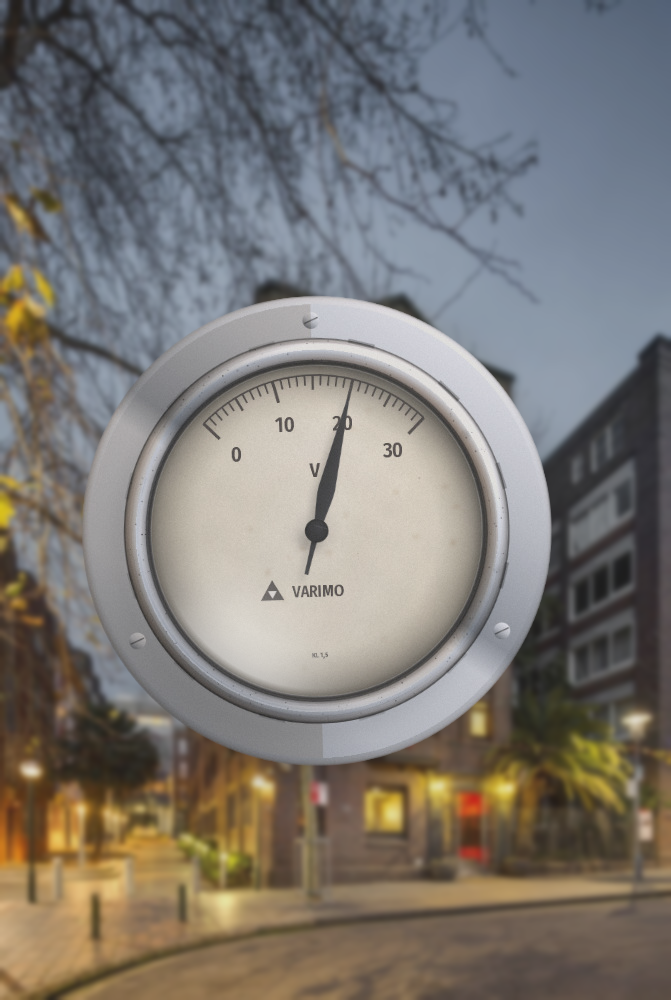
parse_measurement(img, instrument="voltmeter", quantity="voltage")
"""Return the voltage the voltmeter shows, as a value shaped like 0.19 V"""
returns 20 V
